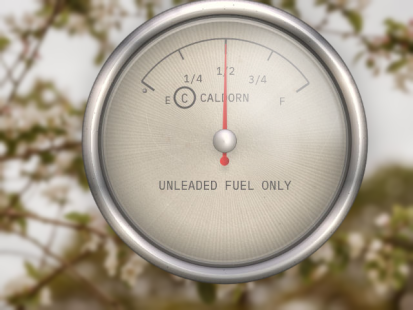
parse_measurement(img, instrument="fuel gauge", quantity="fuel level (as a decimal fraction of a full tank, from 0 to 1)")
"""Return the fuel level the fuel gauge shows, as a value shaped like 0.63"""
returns 0.5
